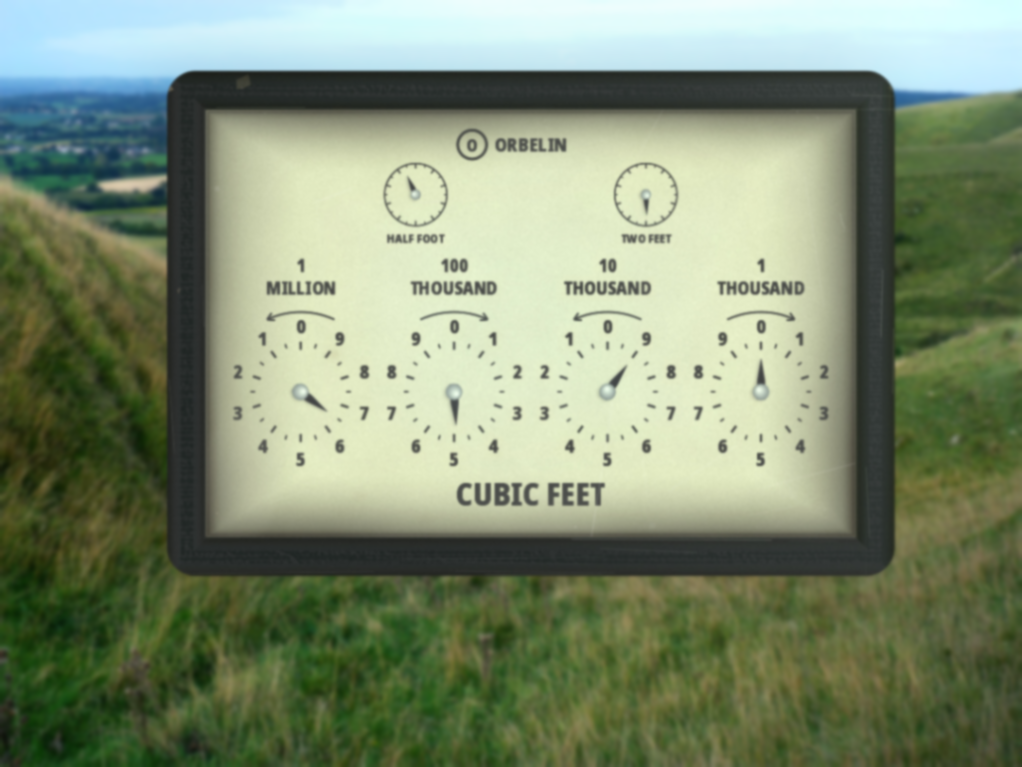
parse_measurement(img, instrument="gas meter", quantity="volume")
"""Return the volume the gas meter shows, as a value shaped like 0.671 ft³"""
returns 649000 ft³
